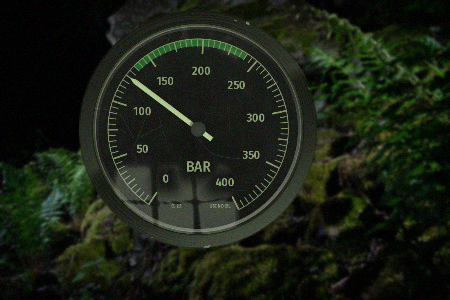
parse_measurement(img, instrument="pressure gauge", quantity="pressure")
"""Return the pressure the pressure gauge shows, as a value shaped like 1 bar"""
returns 125 bar
